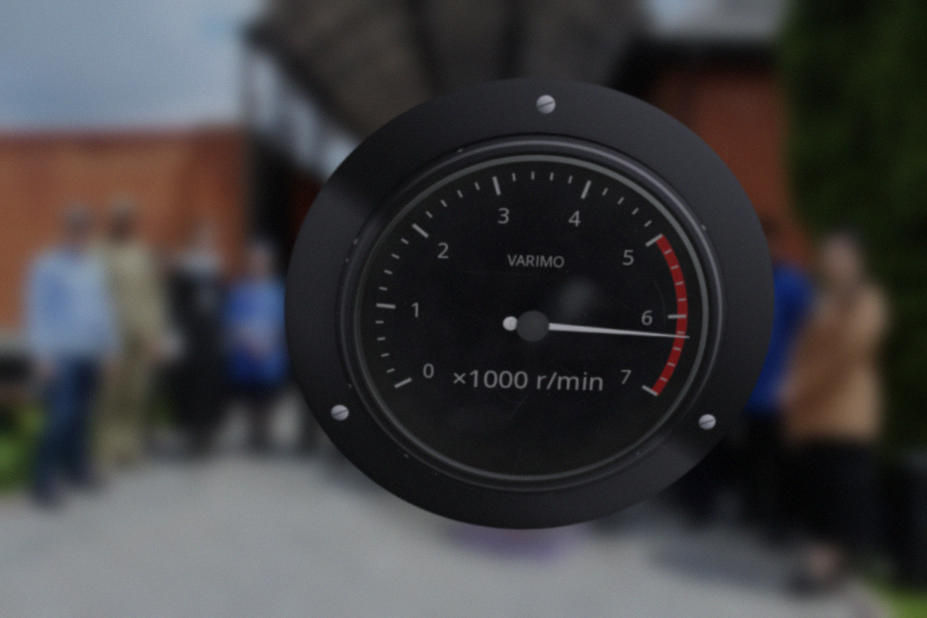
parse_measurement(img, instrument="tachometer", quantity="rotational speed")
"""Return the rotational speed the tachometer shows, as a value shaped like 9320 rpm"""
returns 6200 rpm
